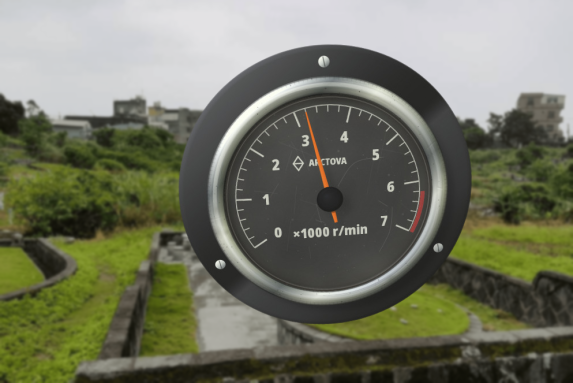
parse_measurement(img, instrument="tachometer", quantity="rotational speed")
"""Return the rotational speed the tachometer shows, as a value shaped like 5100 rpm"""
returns 3200 rpm
